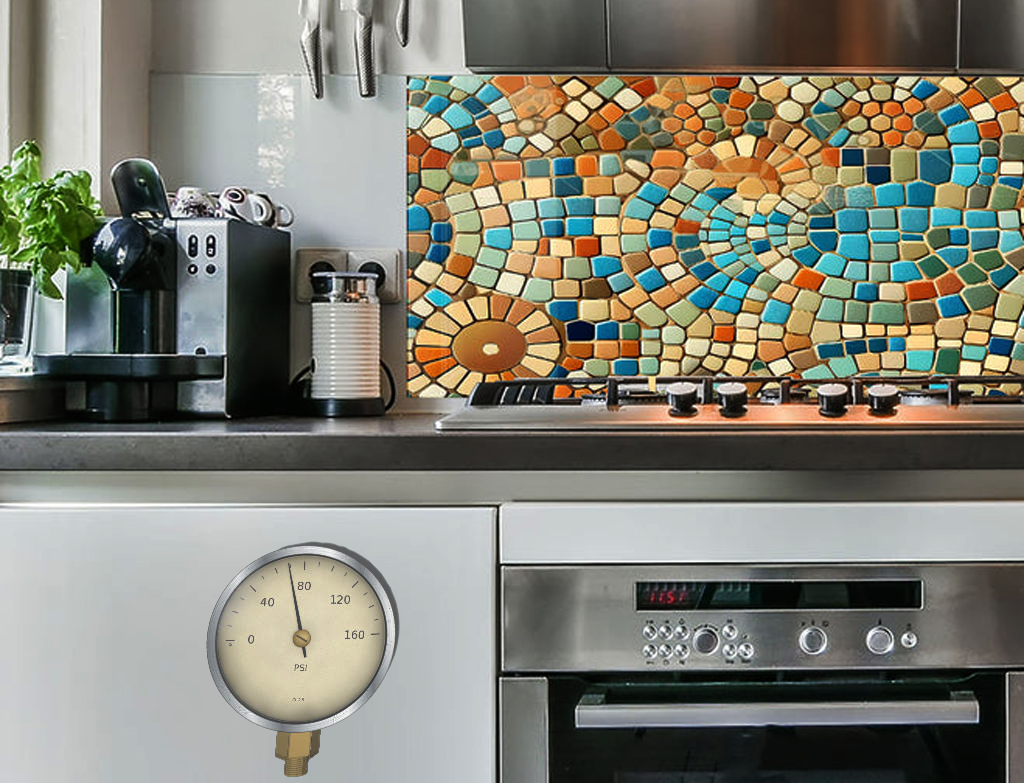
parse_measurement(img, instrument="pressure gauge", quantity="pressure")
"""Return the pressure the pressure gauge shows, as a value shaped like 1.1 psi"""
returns 70 psi
